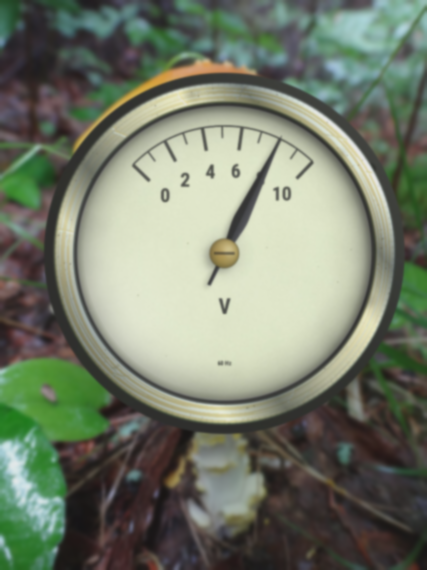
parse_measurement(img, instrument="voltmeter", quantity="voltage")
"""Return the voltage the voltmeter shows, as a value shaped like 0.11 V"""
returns 8 V
